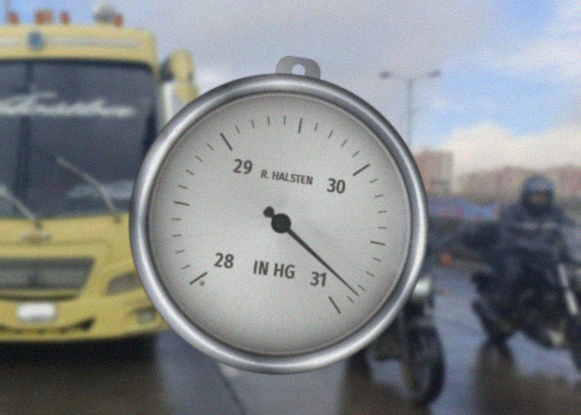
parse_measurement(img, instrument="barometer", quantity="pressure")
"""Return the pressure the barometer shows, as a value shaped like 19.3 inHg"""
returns 30.85 inHg
